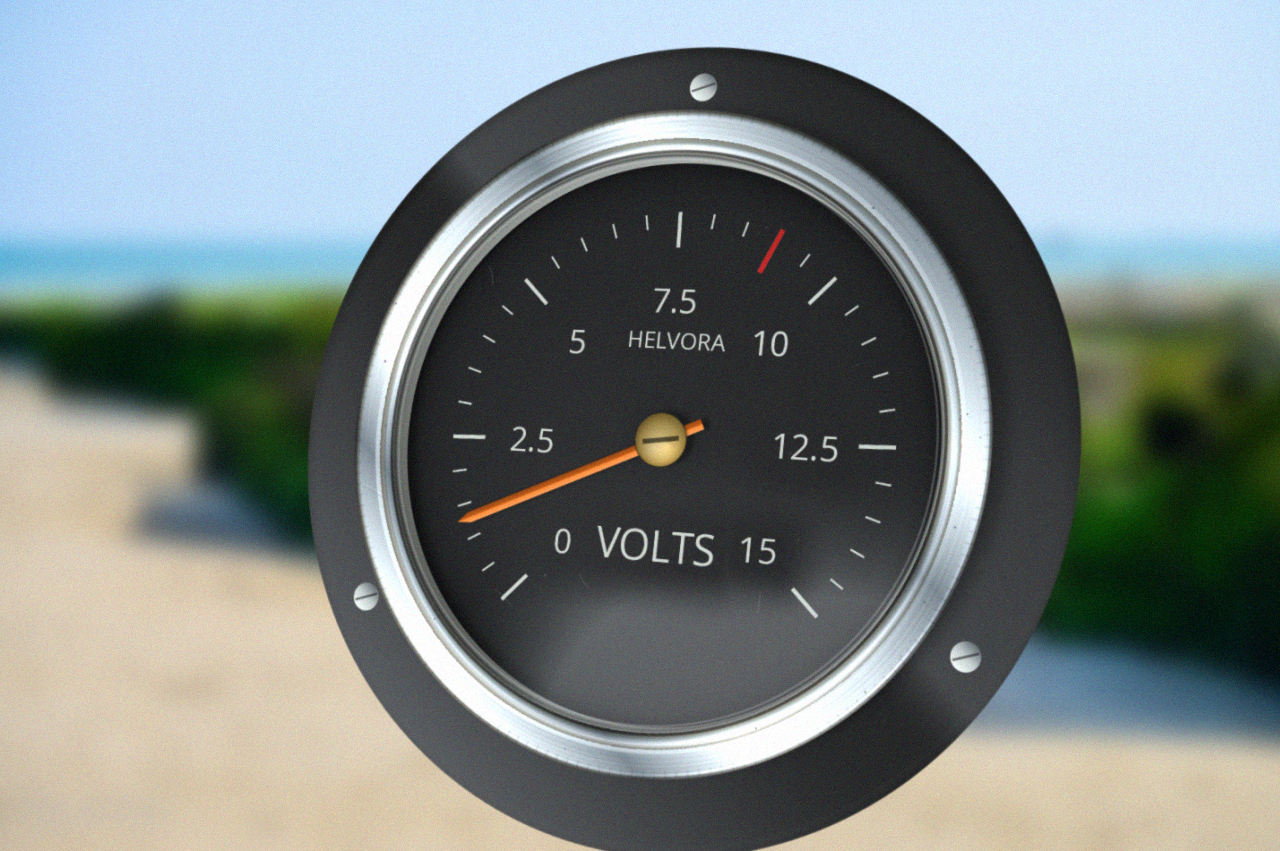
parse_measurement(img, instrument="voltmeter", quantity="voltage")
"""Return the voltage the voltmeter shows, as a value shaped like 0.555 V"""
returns 1.25 V
